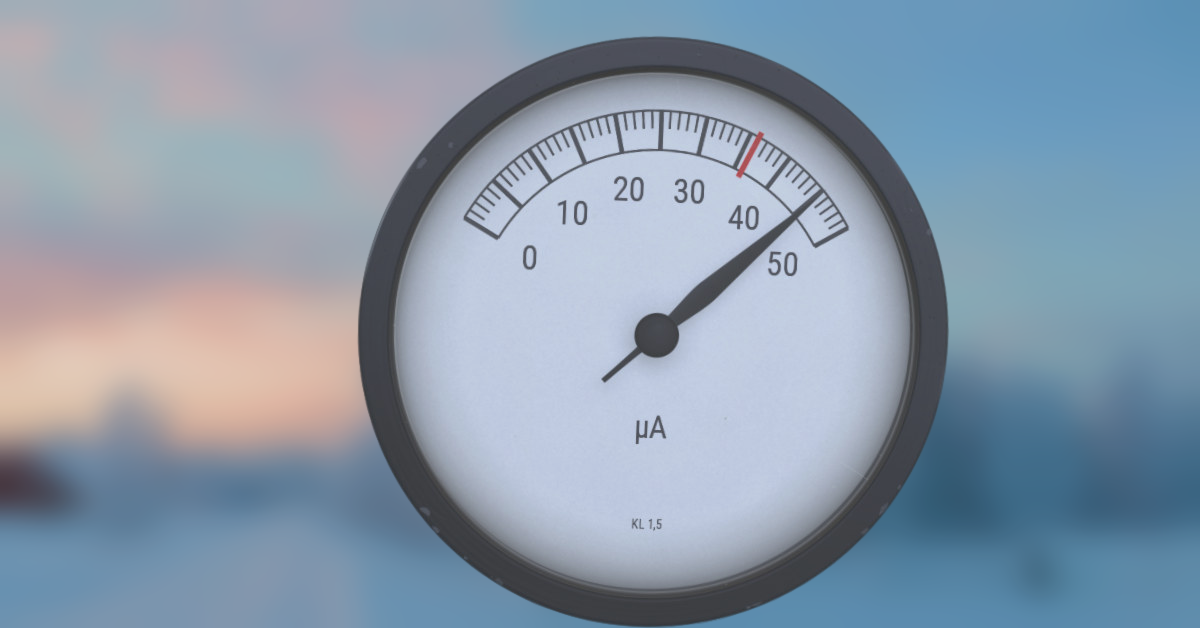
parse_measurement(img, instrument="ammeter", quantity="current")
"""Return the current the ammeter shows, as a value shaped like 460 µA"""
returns 45 µA
